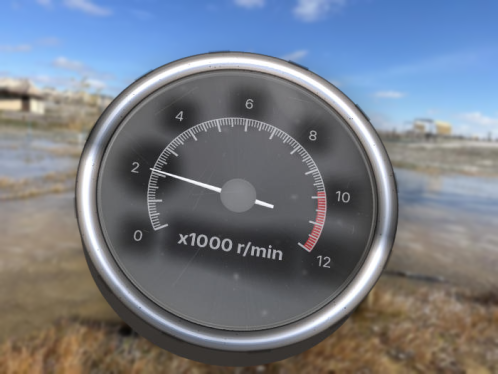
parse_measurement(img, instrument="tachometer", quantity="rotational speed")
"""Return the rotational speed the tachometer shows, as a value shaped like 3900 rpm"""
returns 2000 rpm
